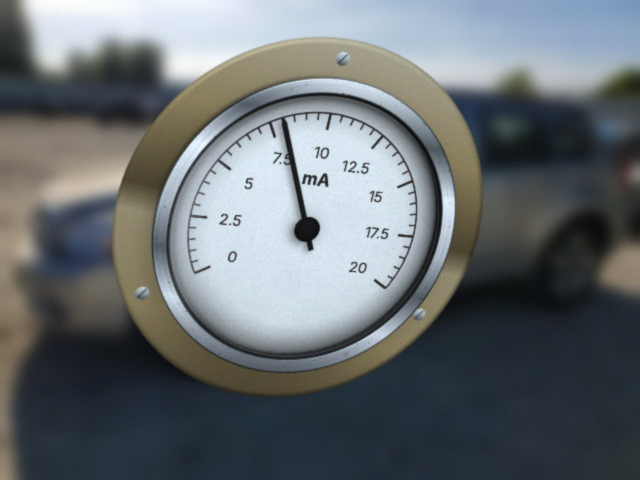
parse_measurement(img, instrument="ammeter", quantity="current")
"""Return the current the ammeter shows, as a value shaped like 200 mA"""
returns 8 mA
